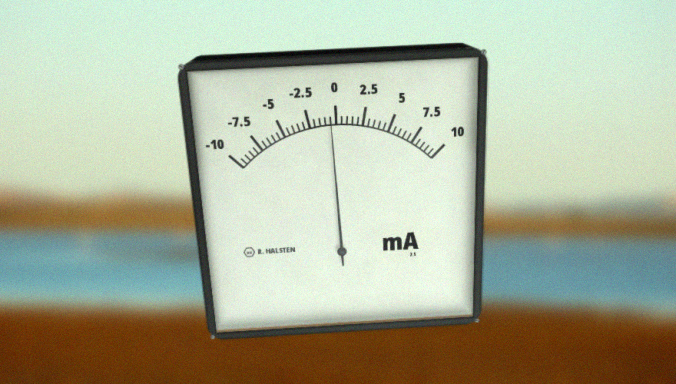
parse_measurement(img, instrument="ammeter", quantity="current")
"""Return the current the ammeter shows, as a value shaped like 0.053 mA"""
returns -0.5 mA
